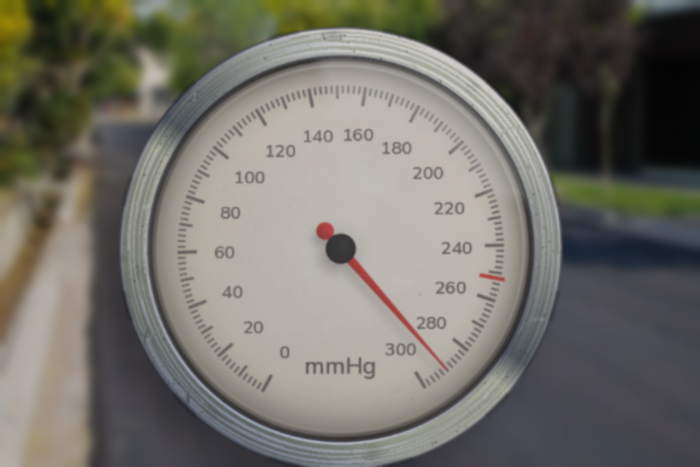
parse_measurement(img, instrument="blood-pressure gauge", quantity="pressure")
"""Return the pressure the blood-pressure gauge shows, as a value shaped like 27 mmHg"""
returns 290 mmHg
